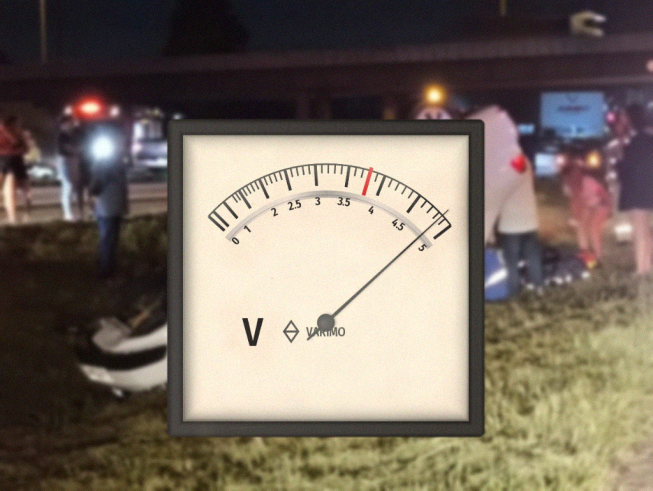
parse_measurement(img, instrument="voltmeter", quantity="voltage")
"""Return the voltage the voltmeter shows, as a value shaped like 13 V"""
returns 4.85 V
